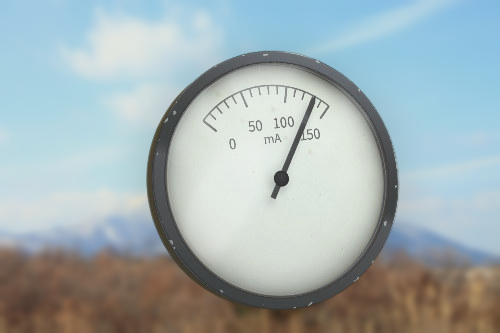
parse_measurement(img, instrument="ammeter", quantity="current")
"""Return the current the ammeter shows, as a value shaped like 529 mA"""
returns 130 mA
